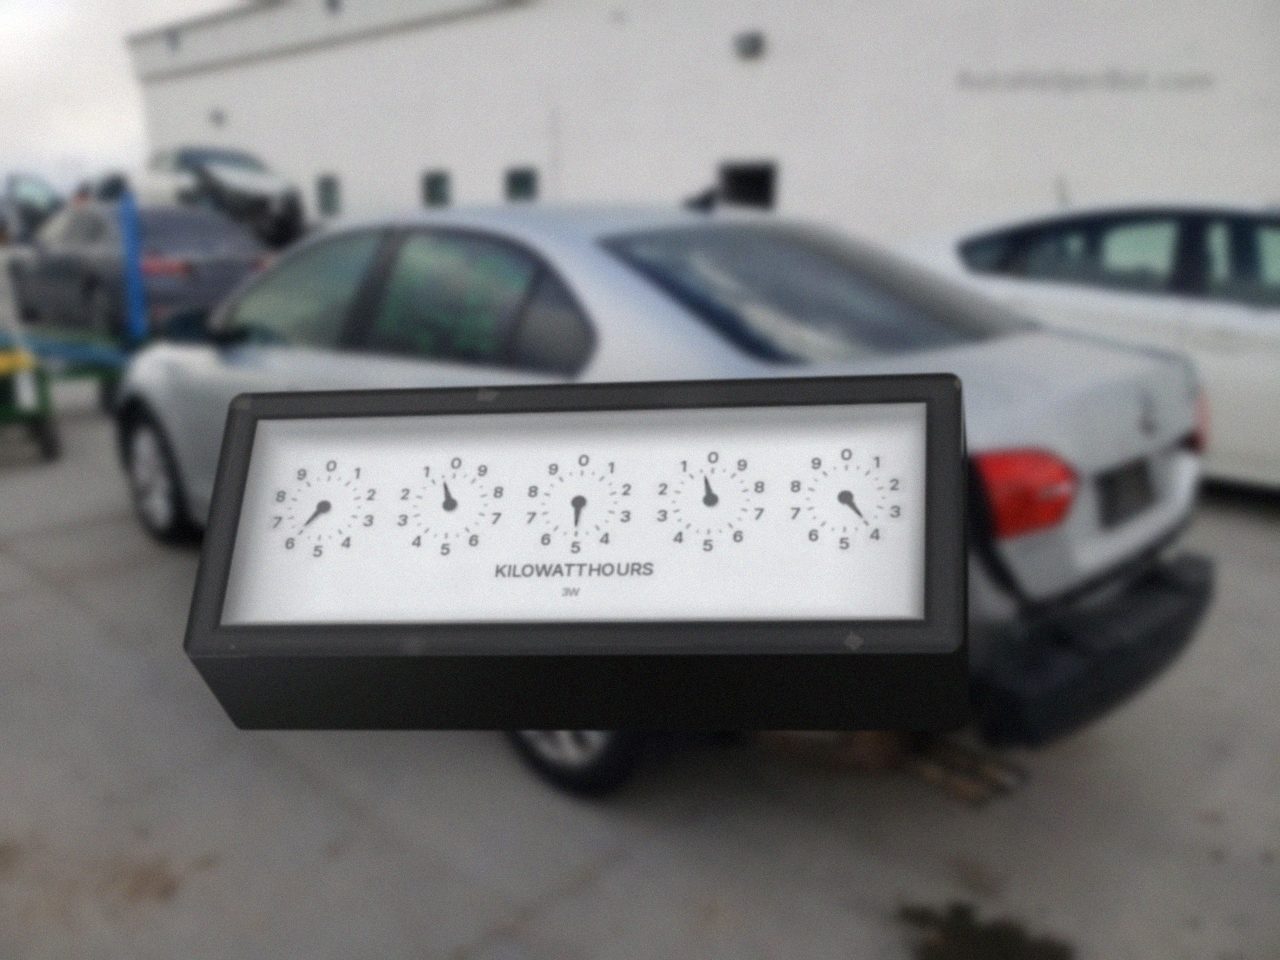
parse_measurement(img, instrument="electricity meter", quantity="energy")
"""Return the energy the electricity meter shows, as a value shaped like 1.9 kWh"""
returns 60504 kWh
